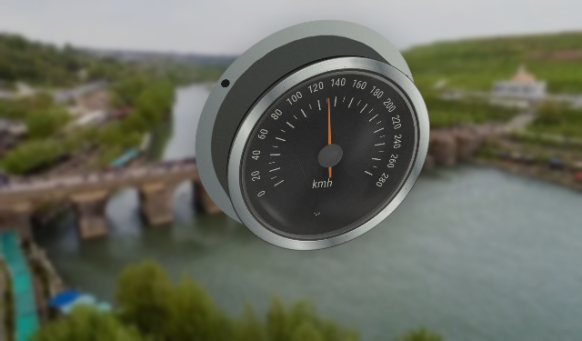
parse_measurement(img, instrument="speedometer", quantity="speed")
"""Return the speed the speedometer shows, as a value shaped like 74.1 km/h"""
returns 130 km/h
